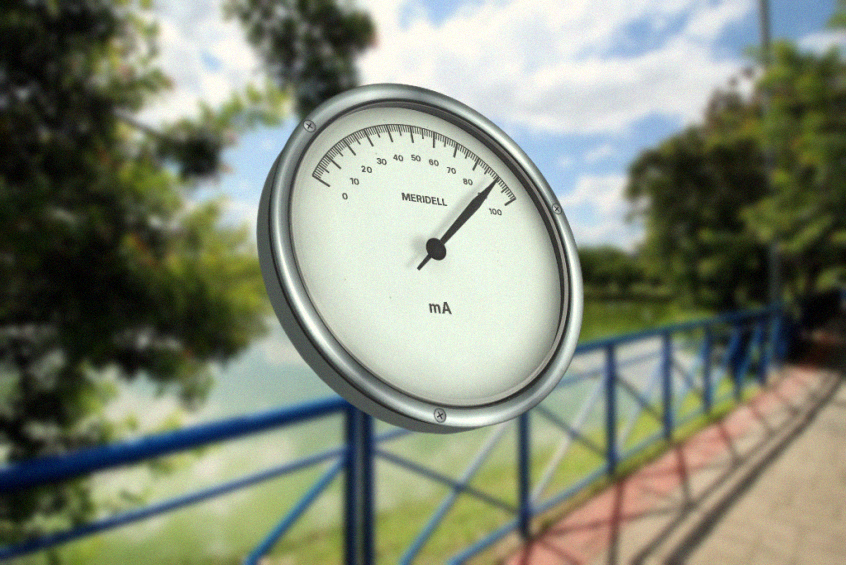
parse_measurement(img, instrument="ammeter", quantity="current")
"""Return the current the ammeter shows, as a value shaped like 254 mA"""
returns 90 mA
